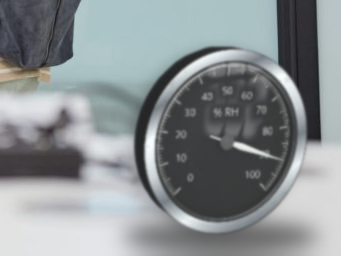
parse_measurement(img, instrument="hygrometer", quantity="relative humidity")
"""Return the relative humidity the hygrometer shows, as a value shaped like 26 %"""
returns 90 %
